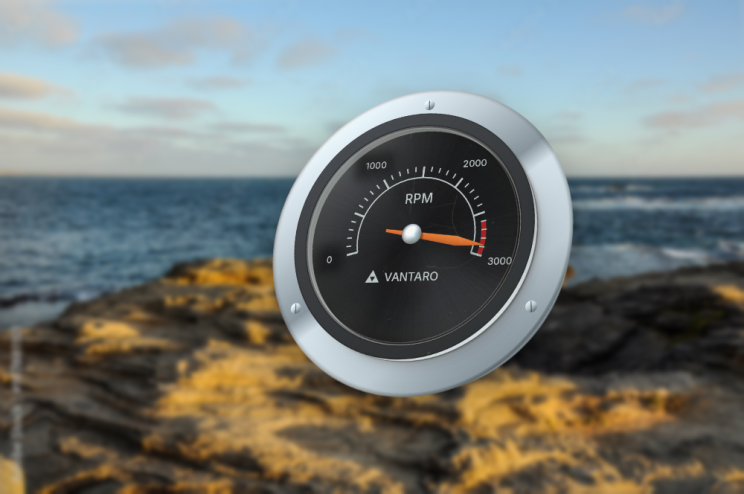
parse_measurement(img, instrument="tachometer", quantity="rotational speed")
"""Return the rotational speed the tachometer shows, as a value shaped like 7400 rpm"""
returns 2900 rpm
